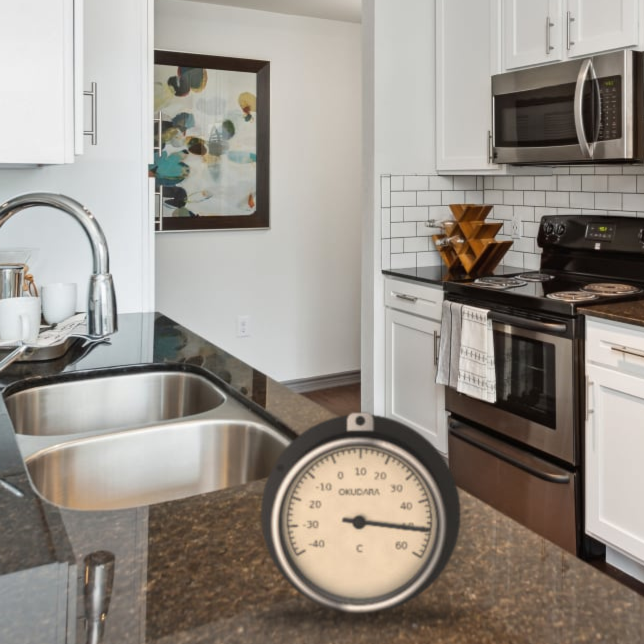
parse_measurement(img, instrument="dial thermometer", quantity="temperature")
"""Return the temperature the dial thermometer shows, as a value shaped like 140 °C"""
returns 50 °C
